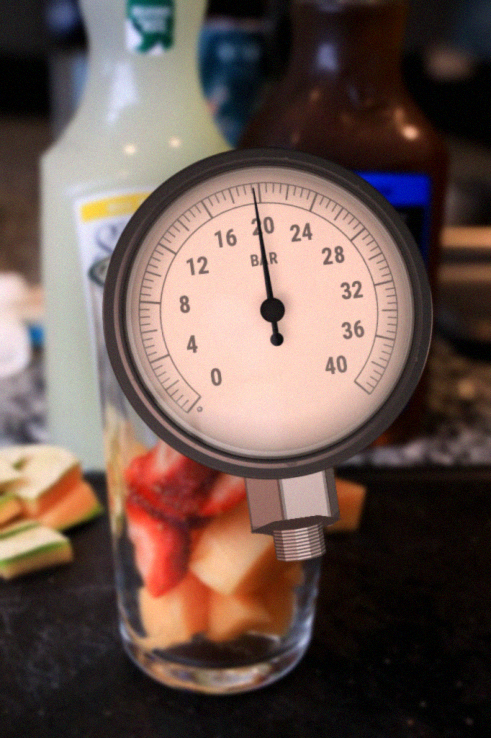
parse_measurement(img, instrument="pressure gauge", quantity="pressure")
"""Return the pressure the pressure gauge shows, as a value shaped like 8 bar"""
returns 19.5 bar
